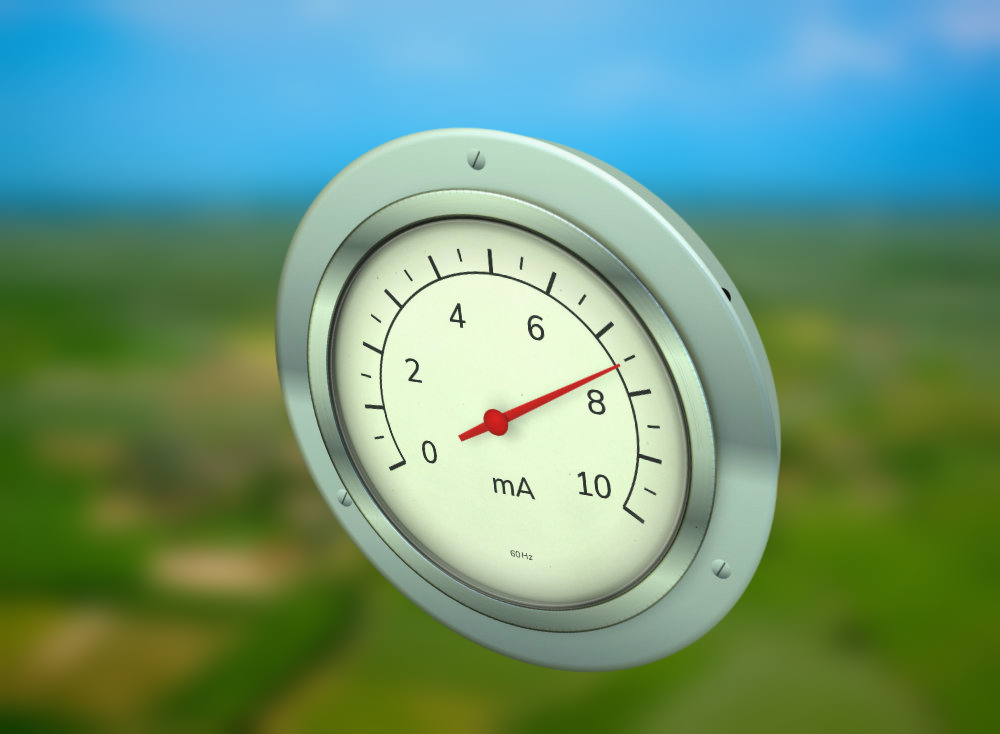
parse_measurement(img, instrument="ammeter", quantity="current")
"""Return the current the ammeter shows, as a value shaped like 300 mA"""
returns 7.5 mA
